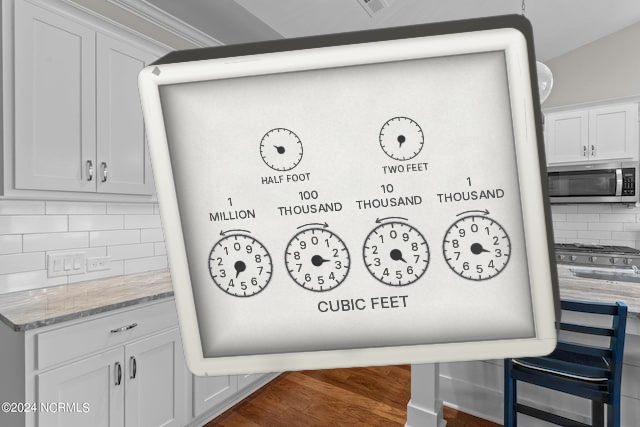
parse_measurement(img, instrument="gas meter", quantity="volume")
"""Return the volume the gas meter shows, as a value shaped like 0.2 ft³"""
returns 426300 ft³
